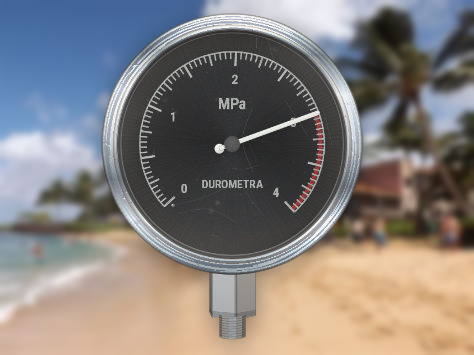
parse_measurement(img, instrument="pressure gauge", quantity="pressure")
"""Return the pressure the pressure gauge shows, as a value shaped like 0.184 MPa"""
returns 3 MPa
